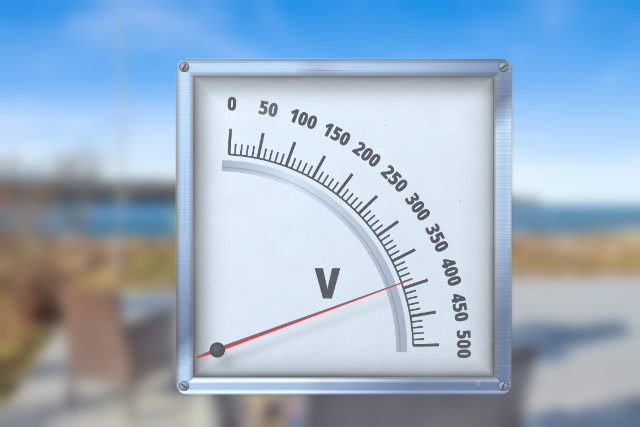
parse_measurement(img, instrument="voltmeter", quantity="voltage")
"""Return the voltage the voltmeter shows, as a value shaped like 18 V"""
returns 390 V
